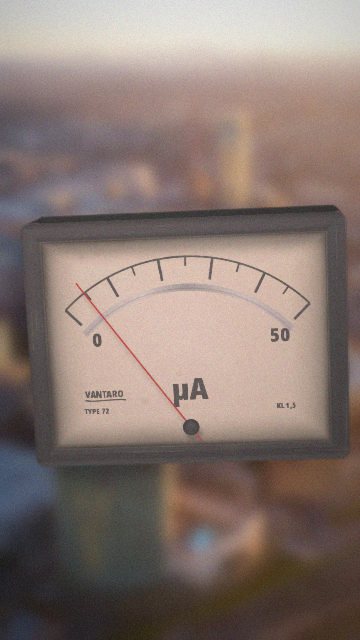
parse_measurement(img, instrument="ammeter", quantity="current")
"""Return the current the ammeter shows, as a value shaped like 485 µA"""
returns 5 µA
